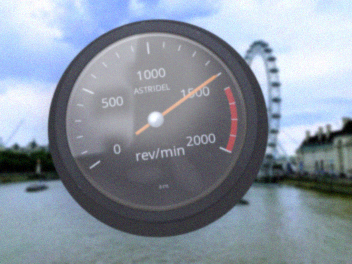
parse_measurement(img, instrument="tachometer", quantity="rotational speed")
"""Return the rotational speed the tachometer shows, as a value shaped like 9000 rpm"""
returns 1500 rpm
